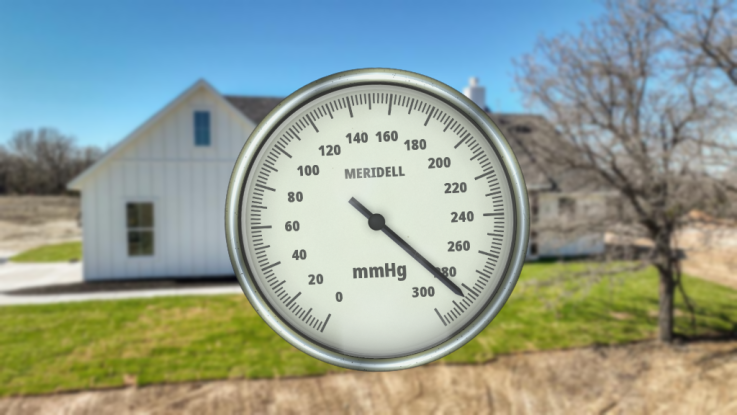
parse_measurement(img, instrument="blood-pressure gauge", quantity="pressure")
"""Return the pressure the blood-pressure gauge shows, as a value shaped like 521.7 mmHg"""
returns 284 mmHg
